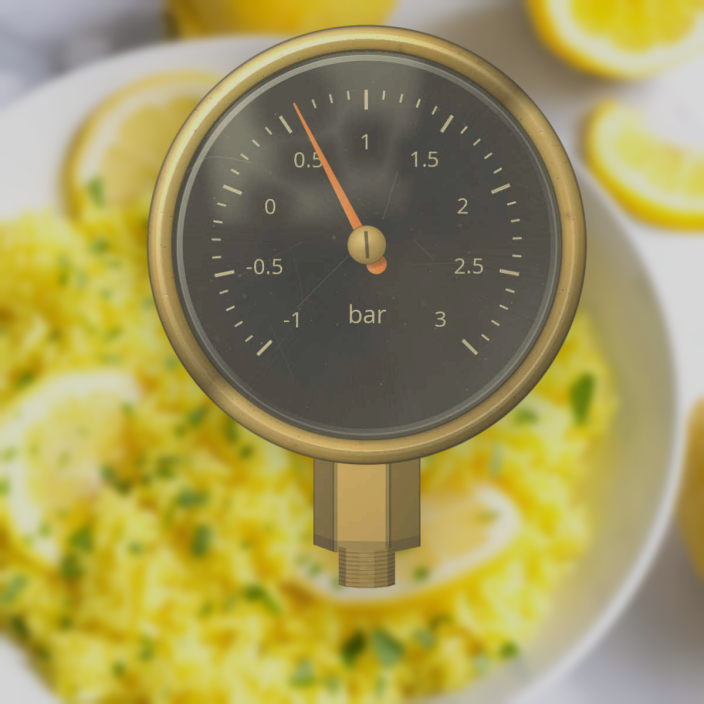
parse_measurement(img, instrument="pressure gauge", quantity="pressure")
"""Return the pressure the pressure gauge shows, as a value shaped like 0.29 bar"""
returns 0.6 bar
